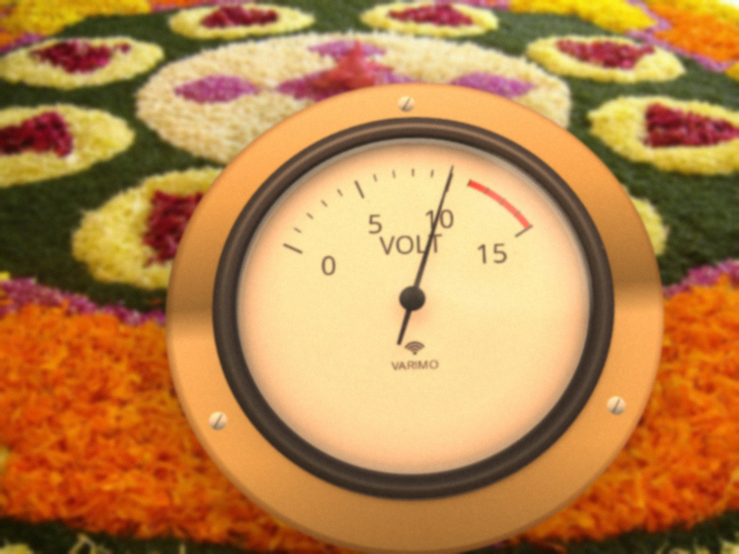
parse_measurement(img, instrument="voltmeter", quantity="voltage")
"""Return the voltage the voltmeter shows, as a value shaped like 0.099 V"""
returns 10 V
